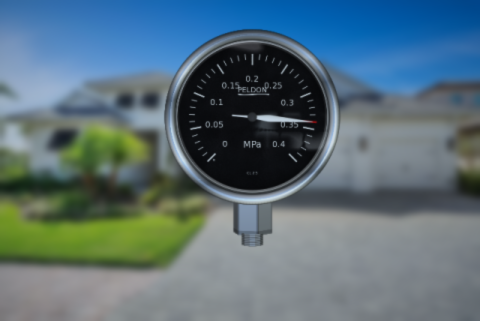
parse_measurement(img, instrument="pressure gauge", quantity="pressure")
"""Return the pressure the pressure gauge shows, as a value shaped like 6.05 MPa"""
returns 0.34 MPa
